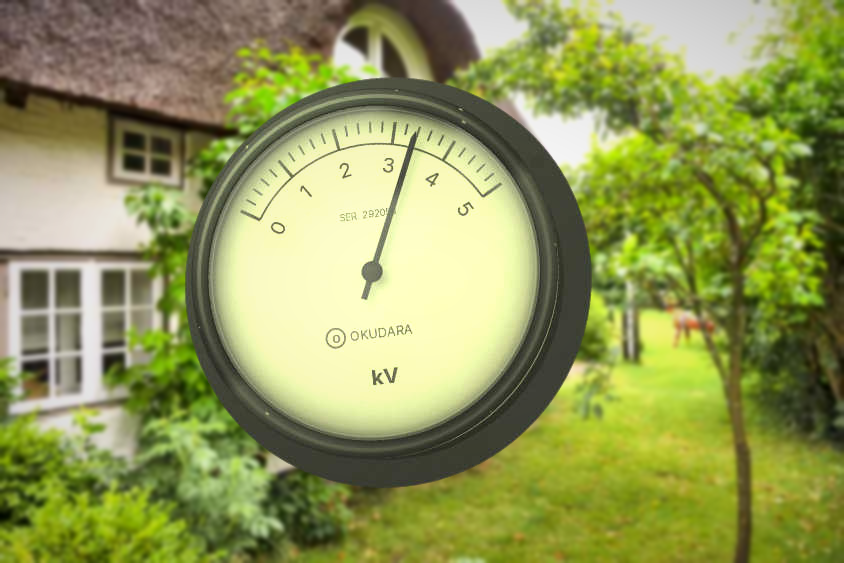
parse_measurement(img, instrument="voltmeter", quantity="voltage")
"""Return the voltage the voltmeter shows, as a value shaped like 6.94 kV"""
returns 3.4 kV
